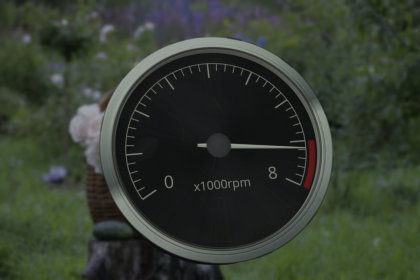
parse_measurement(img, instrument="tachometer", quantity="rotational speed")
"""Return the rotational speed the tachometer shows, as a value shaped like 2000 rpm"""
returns 7200 rpm
